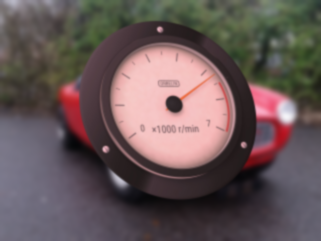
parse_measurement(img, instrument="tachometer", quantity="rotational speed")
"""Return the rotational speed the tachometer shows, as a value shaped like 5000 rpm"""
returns 5250 rpm
